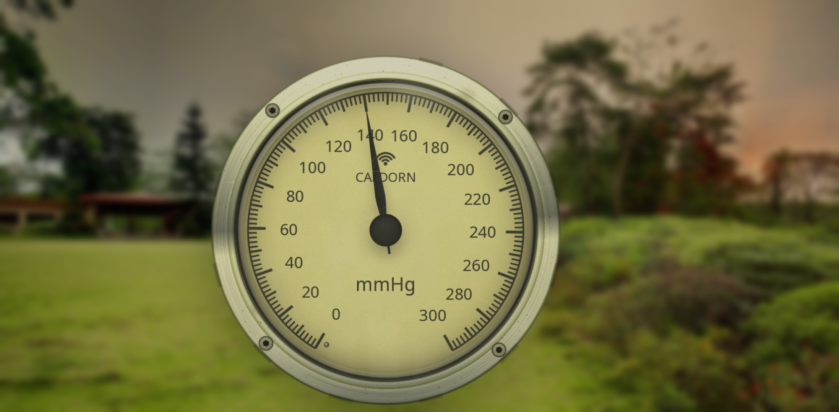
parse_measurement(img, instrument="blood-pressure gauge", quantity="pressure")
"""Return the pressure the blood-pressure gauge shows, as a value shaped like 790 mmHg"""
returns 140 mmHg
